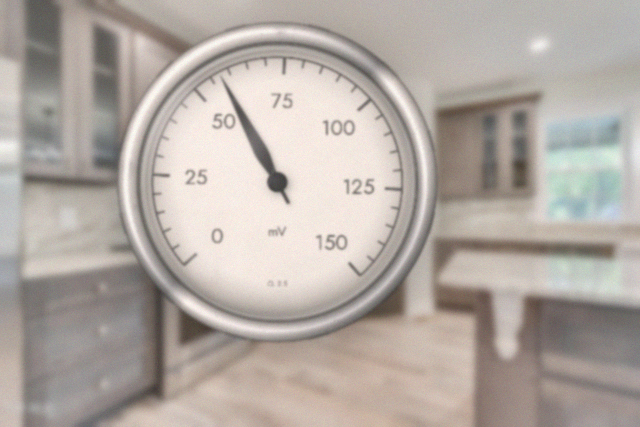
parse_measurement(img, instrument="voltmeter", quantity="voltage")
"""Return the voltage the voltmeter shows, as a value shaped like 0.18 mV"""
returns 57.5 mV
